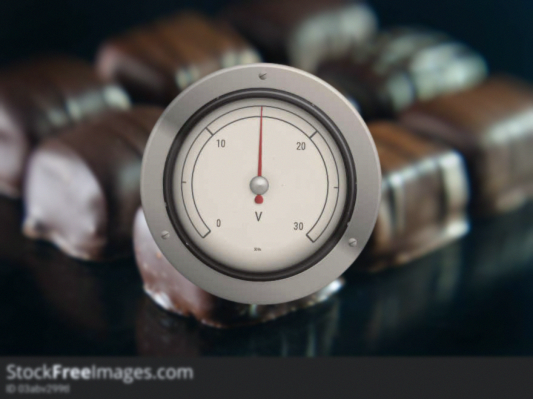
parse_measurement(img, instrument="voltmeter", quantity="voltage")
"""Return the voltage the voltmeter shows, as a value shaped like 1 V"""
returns 15 V
